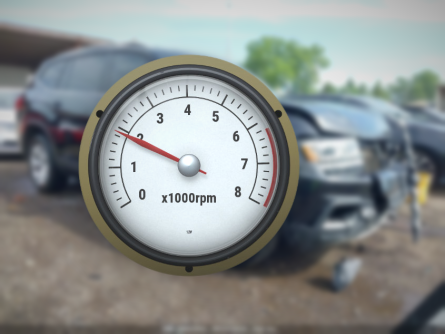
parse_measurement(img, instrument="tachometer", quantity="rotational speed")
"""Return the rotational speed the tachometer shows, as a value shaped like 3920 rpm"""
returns 1900 rpm
